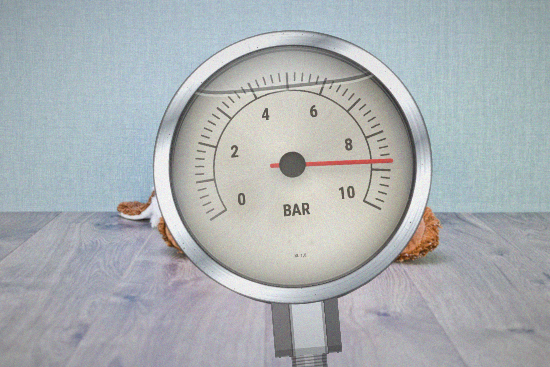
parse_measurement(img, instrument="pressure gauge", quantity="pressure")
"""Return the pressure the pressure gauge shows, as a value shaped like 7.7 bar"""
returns 8.8 bar
